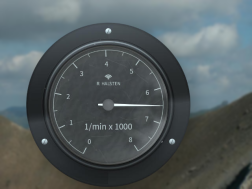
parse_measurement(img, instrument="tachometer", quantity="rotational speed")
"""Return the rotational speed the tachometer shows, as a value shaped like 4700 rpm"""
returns 6500 rpm
